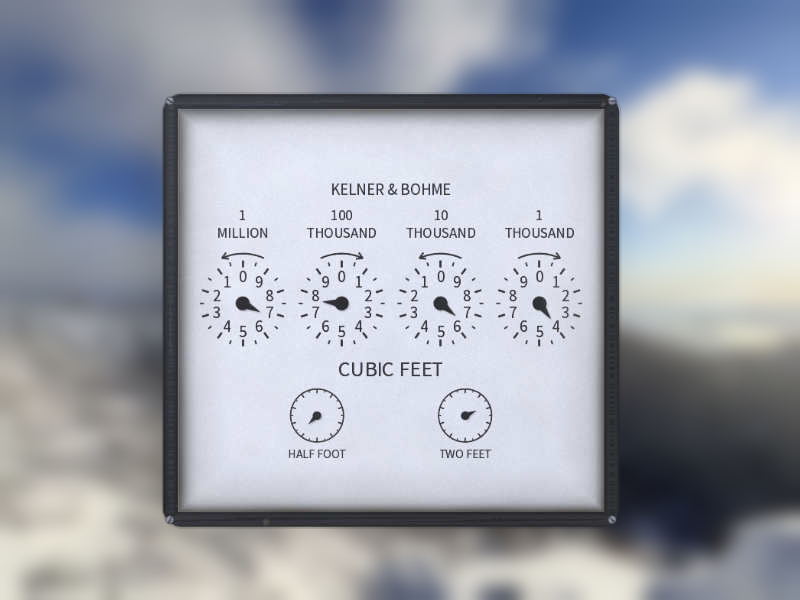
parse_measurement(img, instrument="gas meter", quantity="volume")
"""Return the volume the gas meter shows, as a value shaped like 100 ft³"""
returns 676400 ft³
